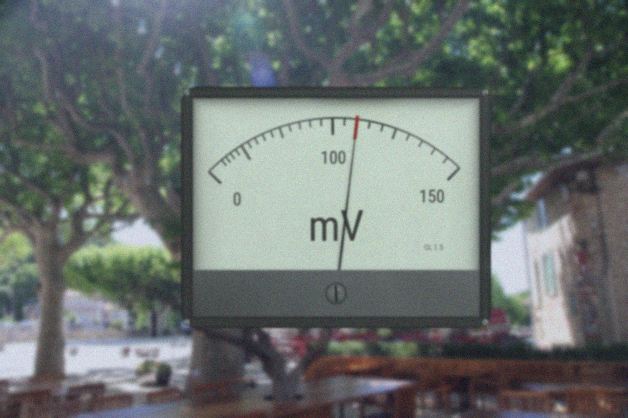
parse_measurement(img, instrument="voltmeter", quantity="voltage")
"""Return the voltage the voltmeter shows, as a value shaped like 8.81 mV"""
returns 110 mV
